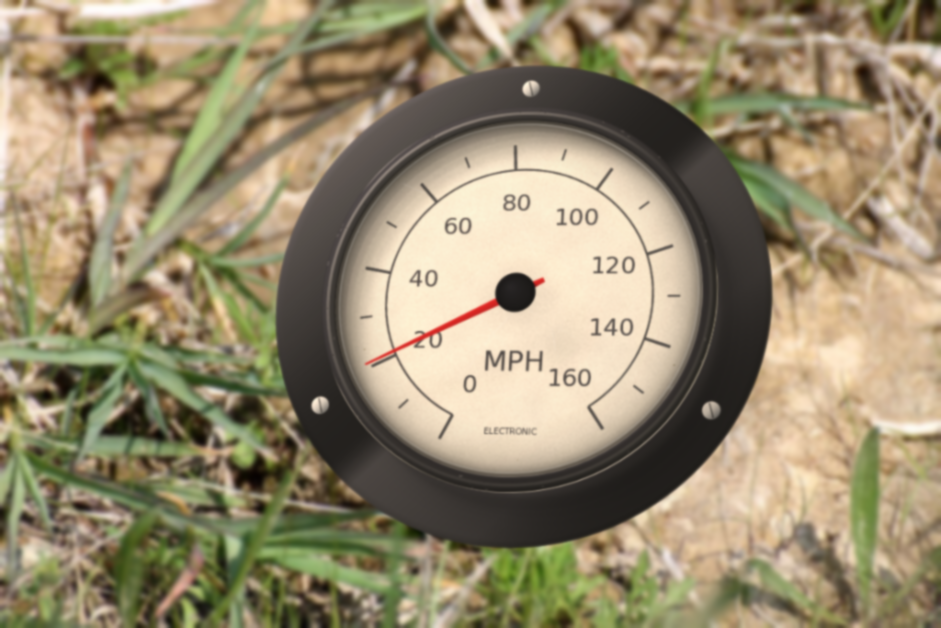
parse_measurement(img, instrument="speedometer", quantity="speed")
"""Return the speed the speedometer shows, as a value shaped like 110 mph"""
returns 20 mph
